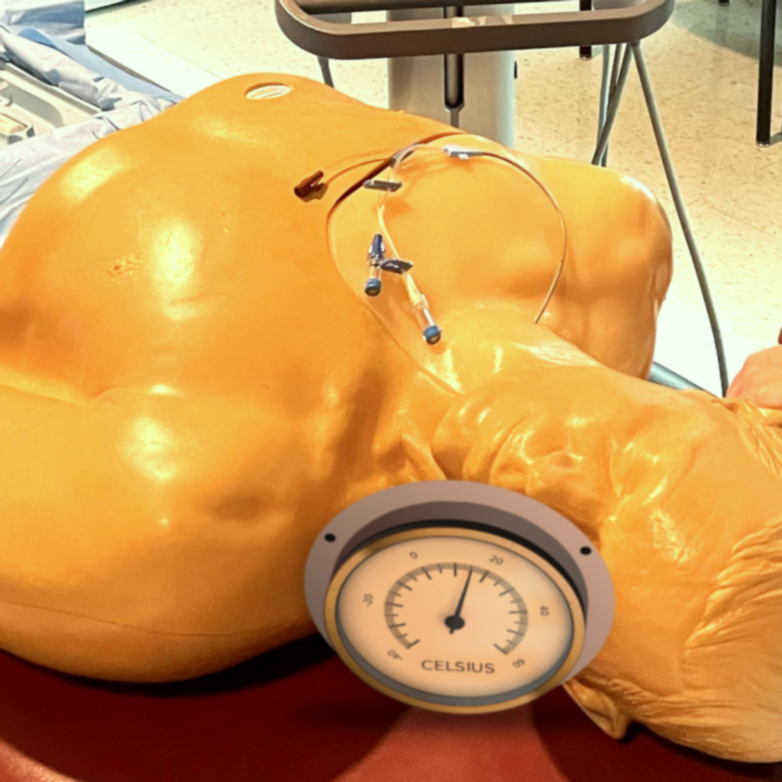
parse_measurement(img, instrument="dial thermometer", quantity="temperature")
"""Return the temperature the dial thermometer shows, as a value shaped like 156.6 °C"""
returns 15 °C
